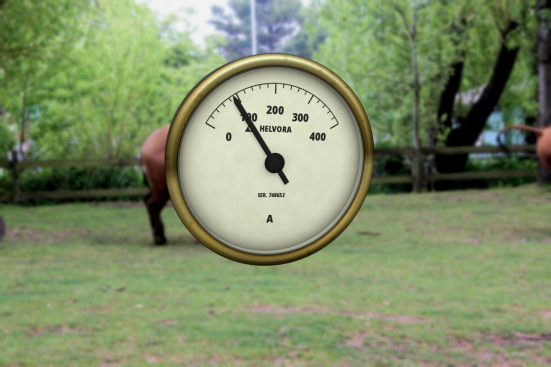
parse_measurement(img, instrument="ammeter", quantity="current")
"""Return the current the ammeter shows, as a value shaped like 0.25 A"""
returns 90 A
